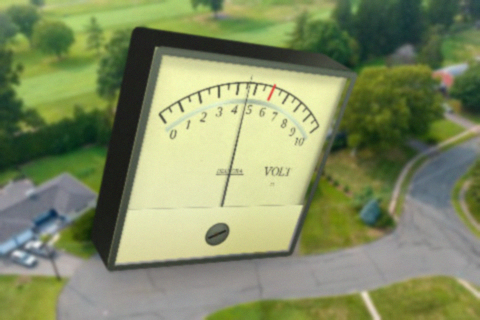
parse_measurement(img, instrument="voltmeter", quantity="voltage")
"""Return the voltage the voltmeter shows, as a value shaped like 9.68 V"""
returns 4.5 V
